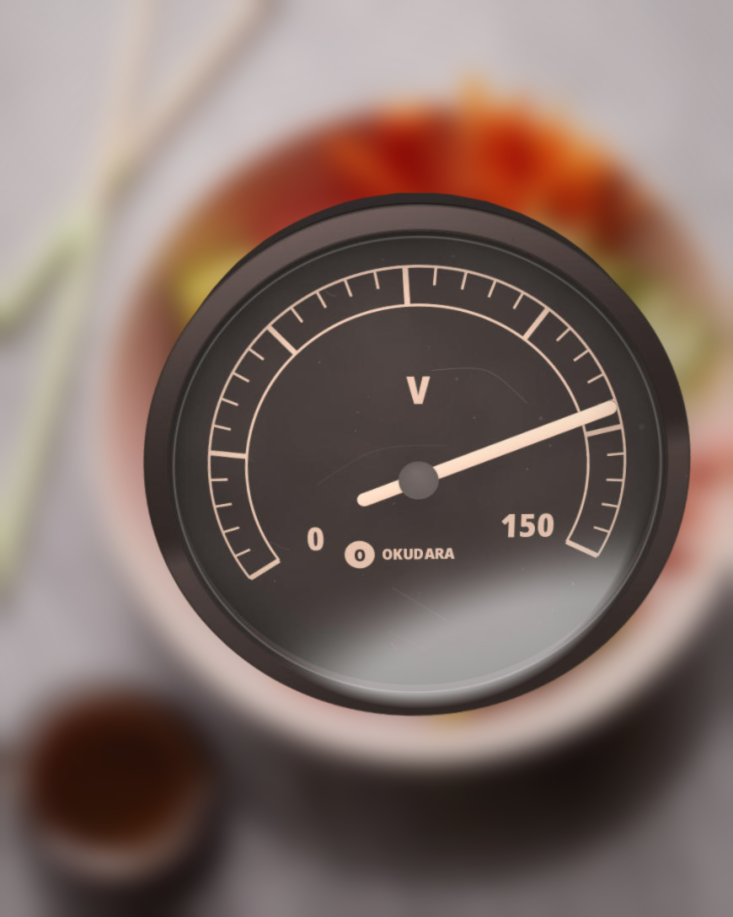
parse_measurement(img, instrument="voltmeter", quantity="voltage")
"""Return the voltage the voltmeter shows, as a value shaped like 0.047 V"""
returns 120 V
